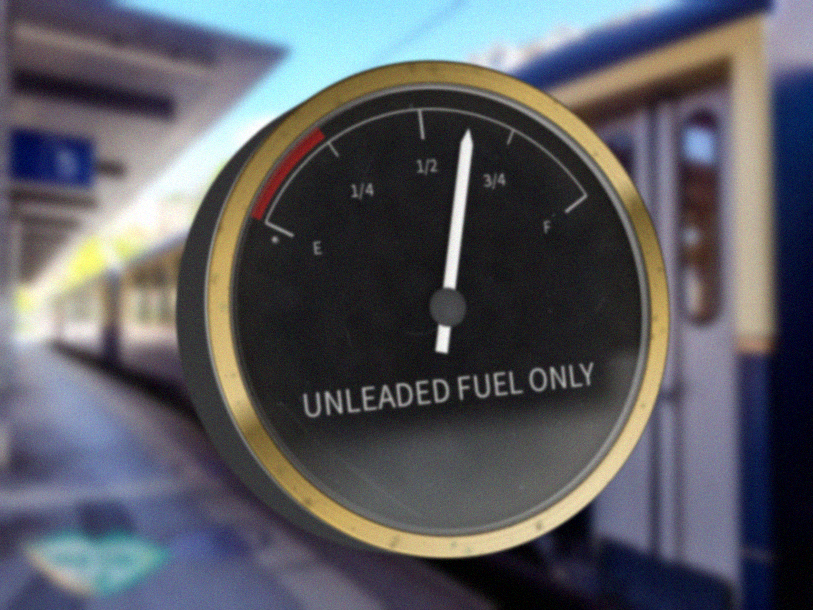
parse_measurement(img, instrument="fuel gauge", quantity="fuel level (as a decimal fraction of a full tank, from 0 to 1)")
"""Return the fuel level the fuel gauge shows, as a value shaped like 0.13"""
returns 0.625
